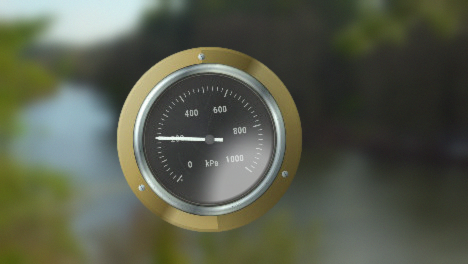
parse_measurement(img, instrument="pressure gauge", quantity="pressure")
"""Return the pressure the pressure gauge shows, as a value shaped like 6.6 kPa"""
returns 200 kPa
